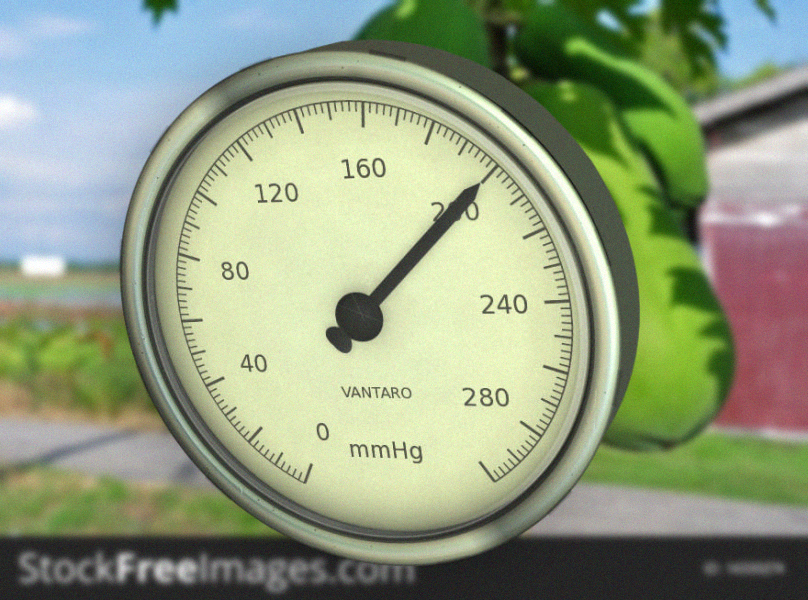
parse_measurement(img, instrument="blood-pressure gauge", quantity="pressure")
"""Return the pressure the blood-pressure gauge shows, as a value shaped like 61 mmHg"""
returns 200 mmHg
